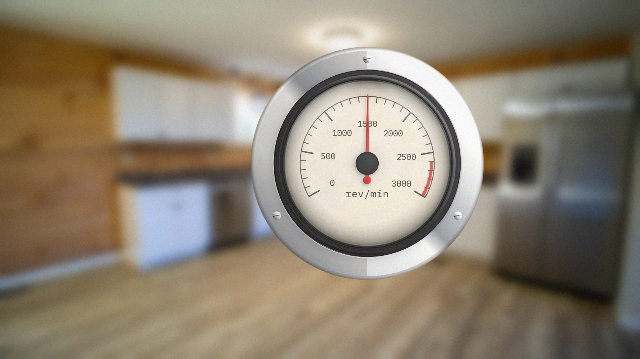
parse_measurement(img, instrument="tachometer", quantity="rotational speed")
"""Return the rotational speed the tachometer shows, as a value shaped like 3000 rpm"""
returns 1500 rpm
